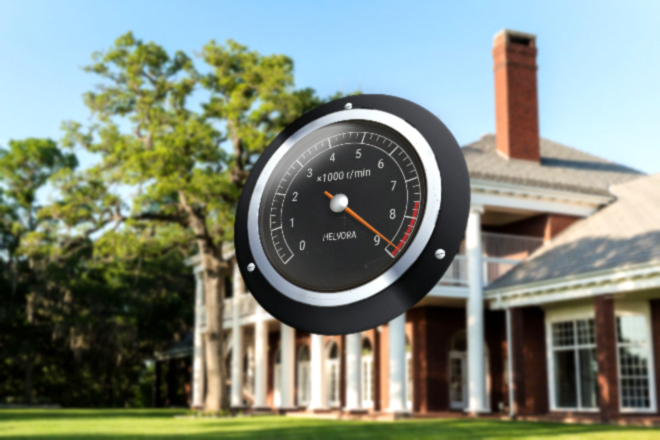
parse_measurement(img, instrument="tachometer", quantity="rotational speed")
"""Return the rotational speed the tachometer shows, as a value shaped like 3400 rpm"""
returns 8800 rpm
